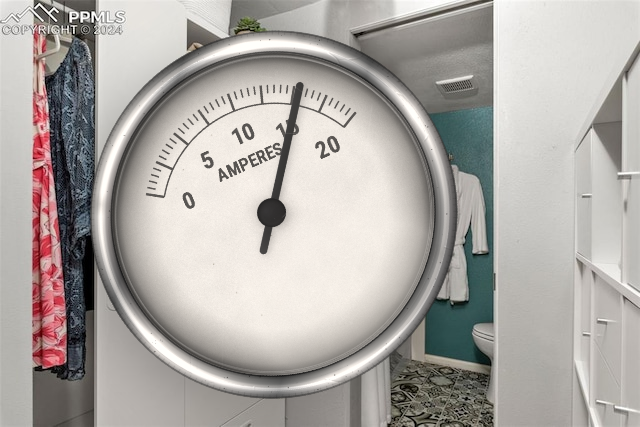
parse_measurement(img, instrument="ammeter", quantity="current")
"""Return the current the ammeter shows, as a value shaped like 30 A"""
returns 15.5 A
